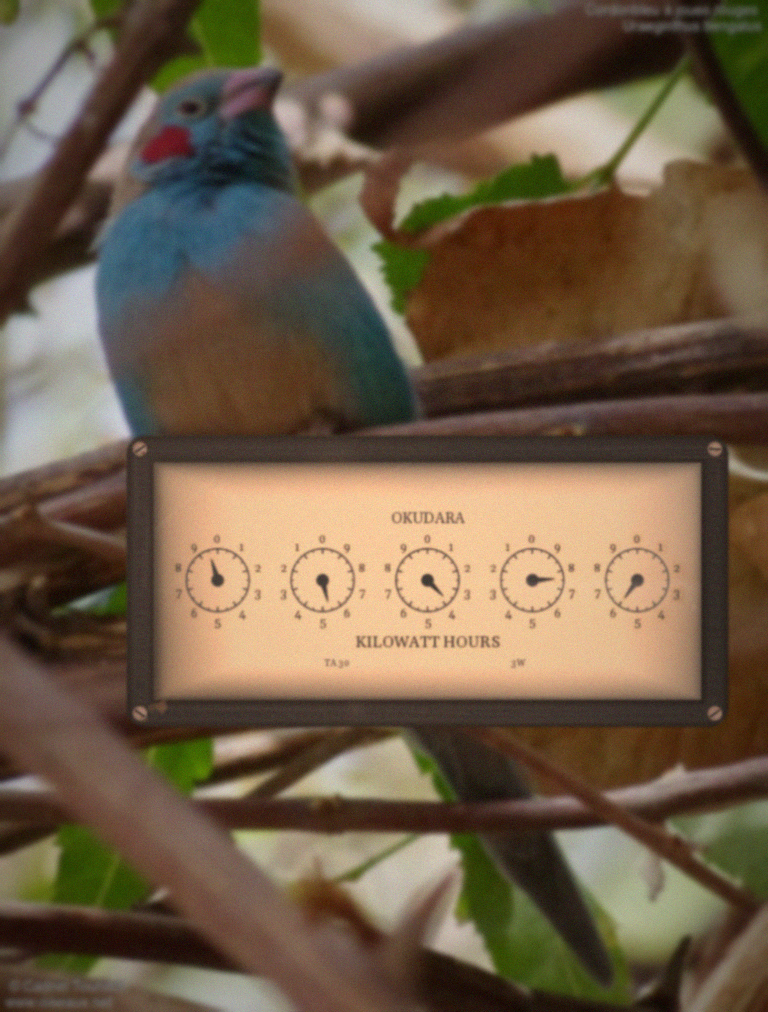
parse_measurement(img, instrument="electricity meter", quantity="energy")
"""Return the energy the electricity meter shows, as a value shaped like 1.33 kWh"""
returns 95376 kWh
